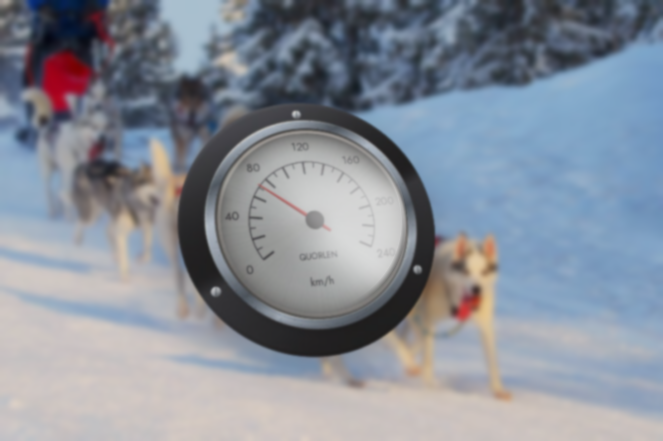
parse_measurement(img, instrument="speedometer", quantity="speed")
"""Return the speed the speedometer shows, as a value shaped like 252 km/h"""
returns 70 km/h
